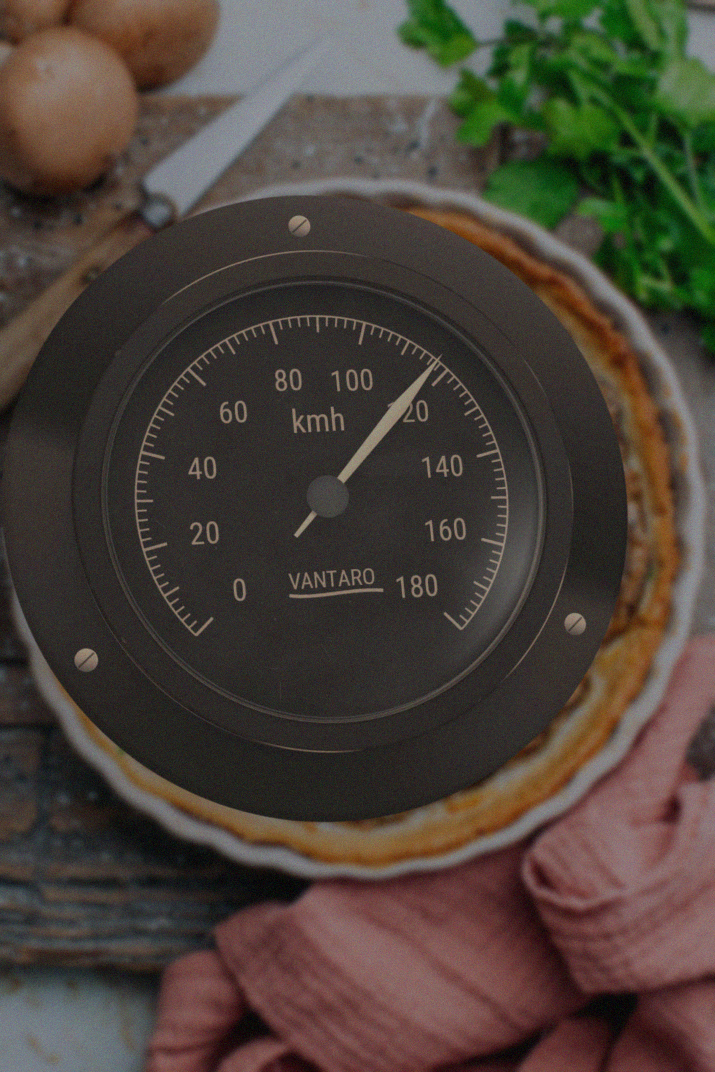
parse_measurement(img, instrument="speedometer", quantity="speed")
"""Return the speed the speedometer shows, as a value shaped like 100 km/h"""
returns 117 km/h
